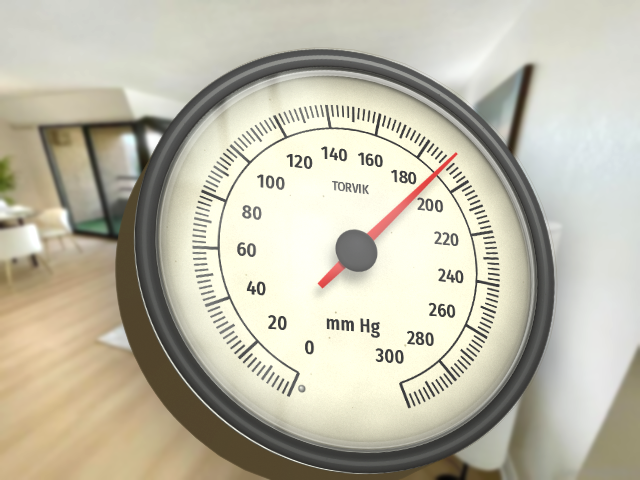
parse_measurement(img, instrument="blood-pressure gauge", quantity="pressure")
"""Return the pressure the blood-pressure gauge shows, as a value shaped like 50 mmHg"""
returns 190 mmHg
